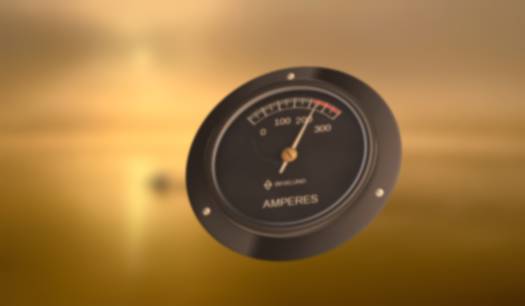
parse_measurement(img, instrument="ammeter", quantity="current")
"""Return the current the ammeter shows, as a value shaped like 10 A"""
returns 225 A
